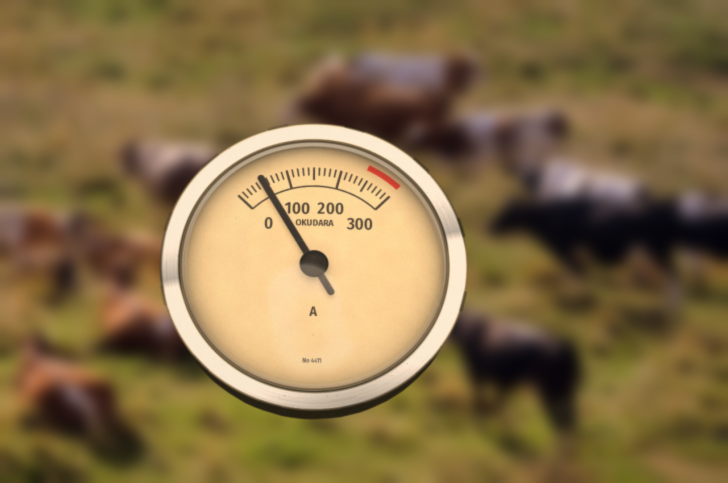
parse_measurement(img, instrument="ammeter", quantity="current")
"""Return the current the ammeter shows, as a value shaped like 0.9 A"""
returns 50 A
